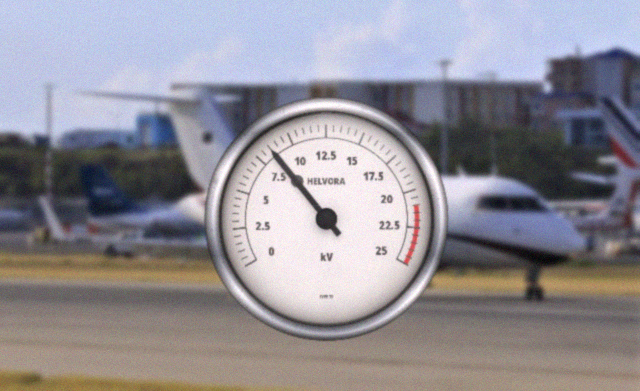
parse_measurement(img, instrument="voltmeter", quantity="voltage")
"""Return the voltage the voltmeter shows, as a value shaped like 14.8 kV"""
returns 8.5 kV
